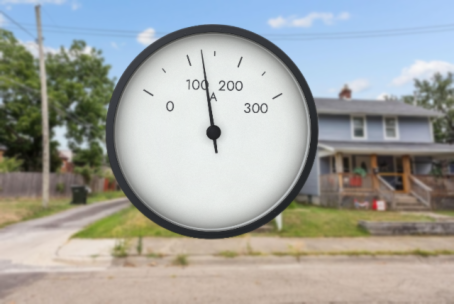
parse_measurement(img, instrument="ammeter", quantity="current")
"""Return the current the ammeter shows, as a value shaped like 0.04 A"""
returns 125 A
